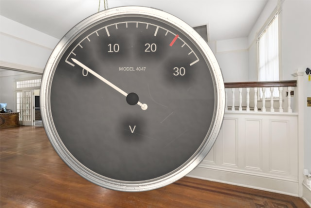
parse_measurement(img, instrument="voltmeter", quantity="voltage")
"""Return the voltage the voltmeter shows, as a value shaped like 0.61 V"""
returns 1 V
